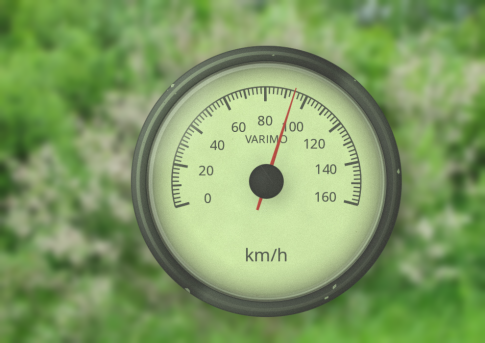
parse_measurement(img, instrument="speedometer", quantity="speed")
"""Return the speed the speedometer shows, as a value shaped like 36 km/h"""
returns 94 km/h
